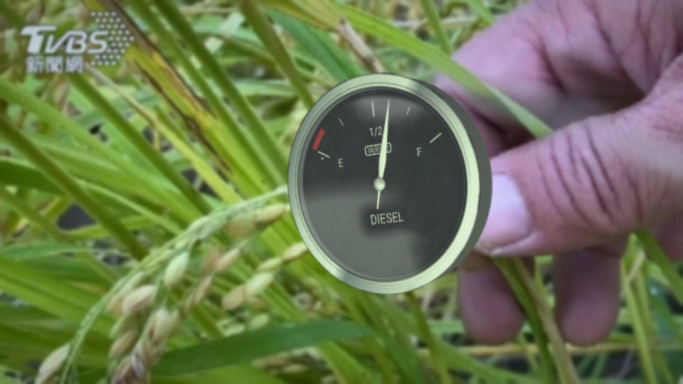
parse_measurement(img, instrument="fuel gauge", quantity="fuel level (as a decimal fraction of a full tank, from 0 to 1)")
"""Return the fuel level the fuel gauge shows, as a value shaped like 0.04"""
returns 0.625
